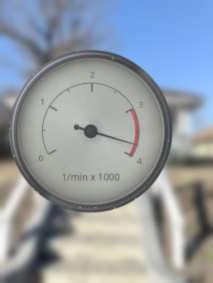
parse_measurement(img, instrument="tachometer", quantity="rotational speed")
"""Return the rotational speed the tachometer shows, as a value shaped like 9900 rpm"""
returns 3750 rpm
